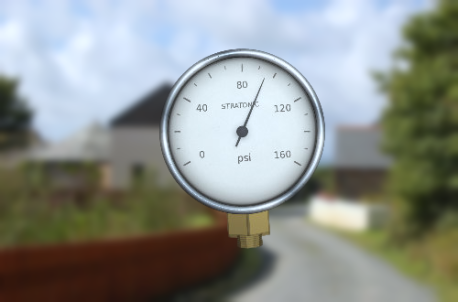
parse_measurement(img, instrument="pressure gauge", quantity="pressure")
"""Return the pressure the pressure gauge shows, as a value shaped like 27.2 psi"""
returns 95 psi
